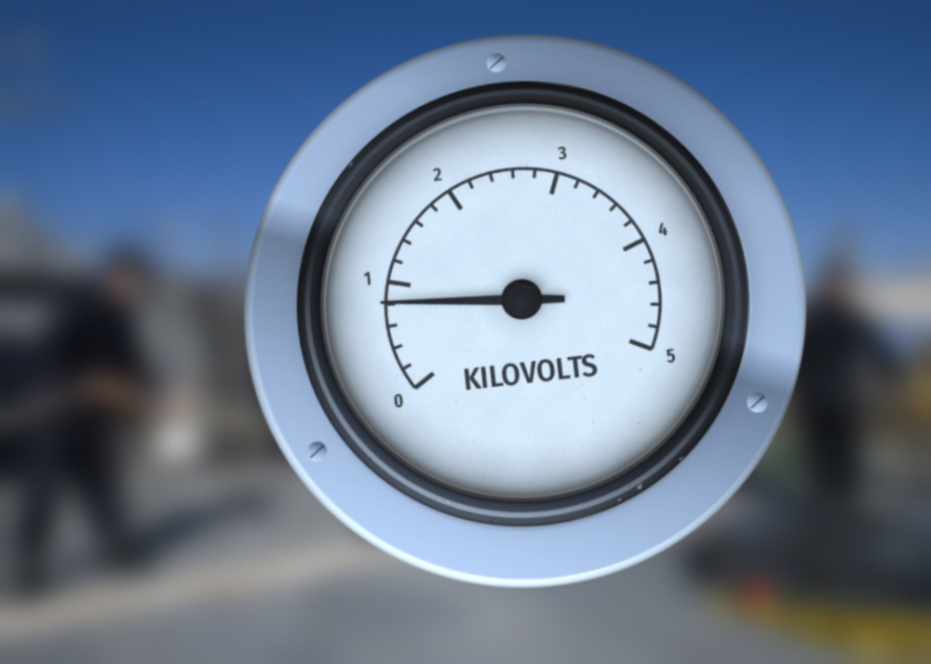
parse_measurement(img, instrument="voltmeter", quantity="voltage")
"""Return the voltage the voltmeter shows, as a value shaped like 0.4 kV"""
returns 0.8 kV
